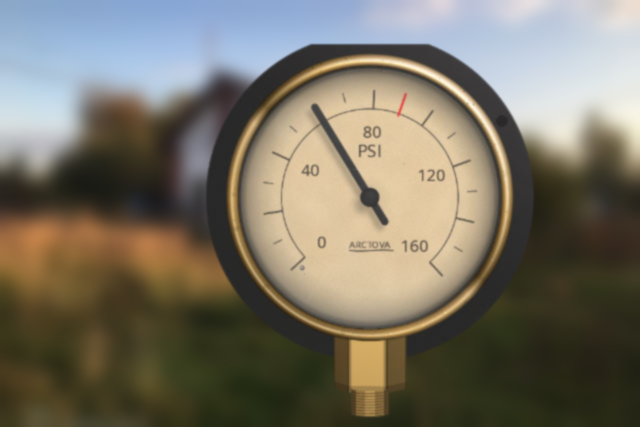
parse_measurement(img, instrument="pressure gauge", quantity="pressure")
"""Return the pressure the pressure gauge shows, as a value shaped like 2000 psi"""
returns 60 psi
